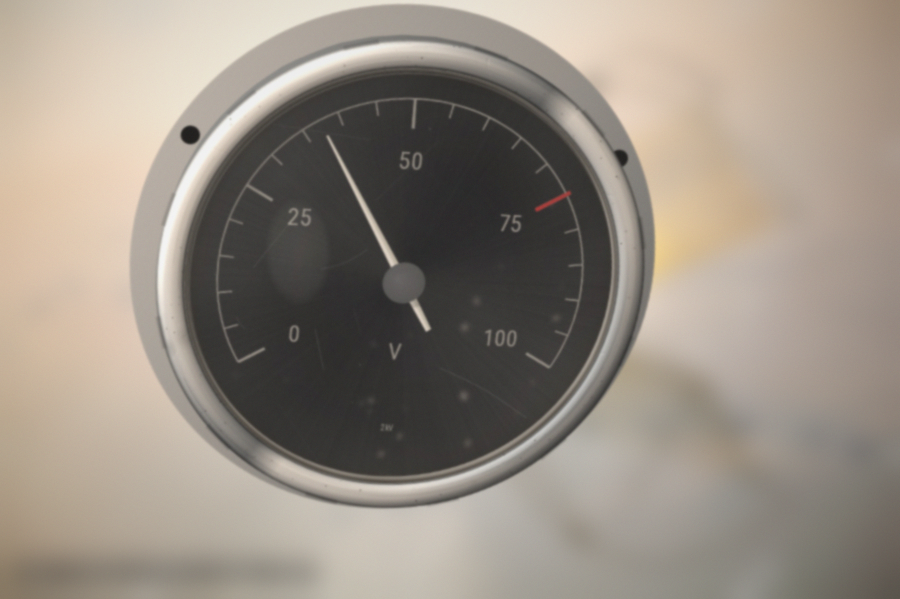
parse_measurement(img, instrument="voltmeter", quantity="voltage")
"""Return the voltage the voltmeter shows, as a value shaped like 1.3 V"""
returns 37.5 V
